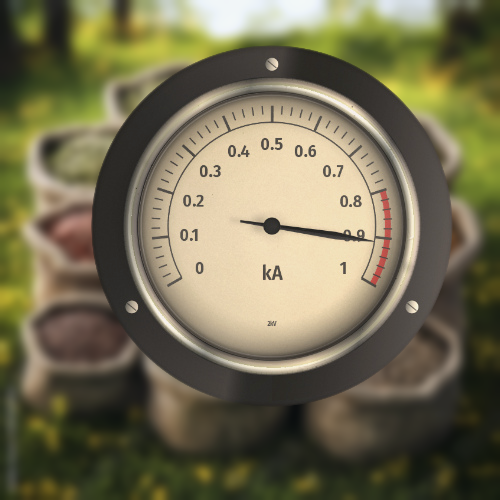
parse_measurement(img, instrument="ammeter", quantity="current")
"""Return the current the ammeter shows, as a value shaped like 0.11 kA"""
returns 0.91 kA
